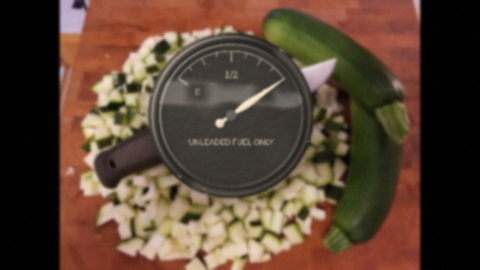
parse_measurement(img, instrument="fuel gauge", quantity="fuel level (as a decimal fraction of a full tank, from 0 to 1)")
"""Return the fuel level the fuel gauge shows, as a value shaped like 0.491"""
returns 1
